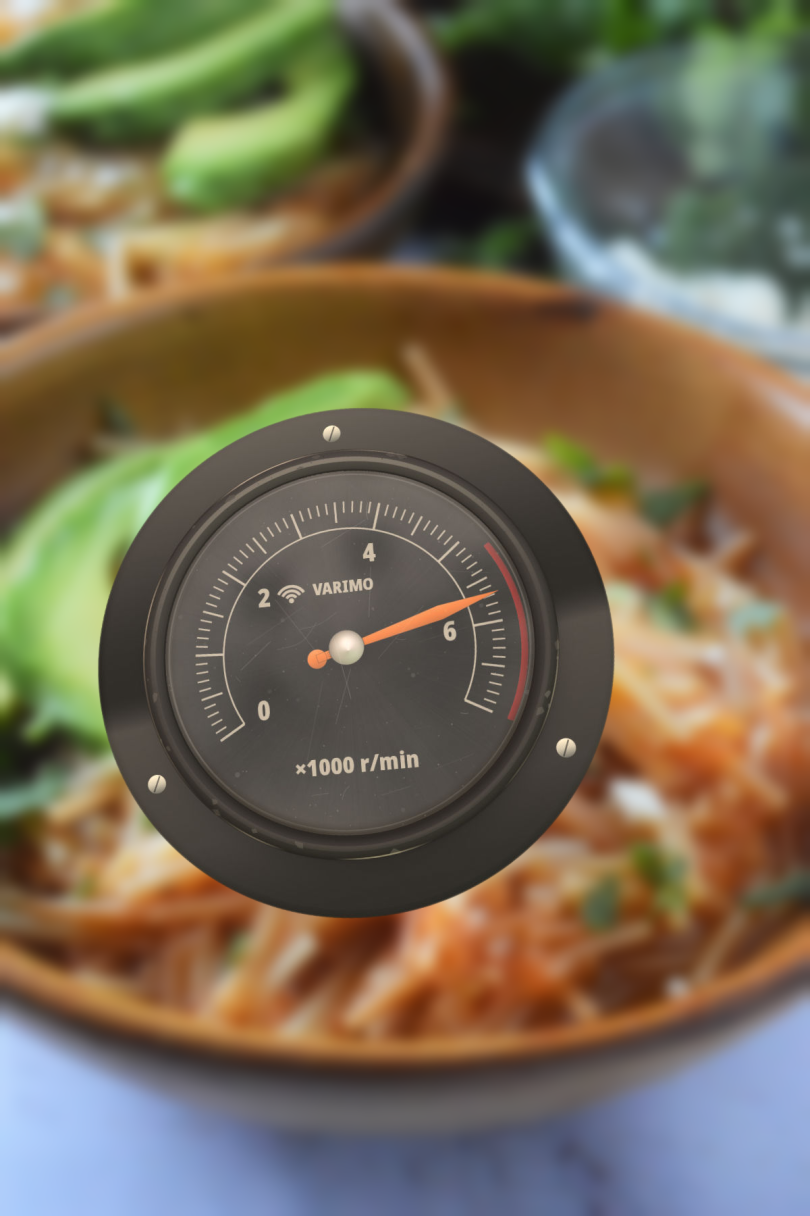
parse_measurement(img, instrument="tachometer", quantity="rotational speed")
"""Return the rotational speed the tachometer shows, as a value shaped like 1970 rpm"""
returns 5700 rpm
